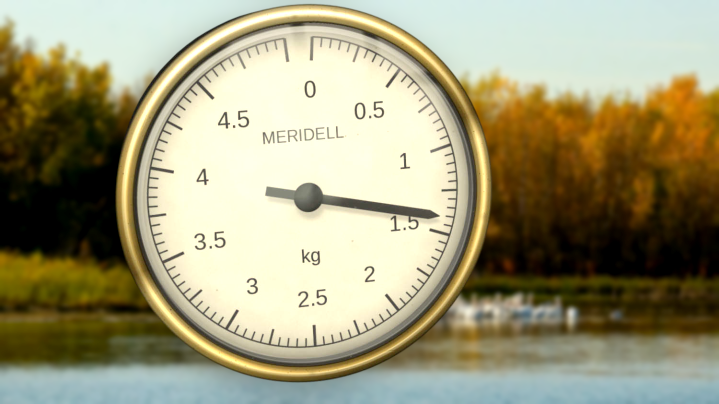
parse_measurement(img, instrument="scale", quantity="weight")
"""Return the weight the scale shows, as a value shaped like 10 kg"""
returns 1.4 kg
